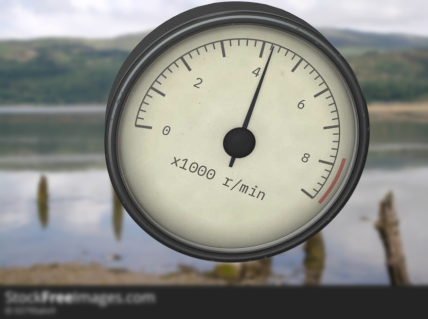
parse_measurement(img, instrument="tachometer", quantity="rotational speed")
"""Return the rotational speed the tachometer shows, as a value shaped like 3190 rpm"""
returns 4200 rpm
